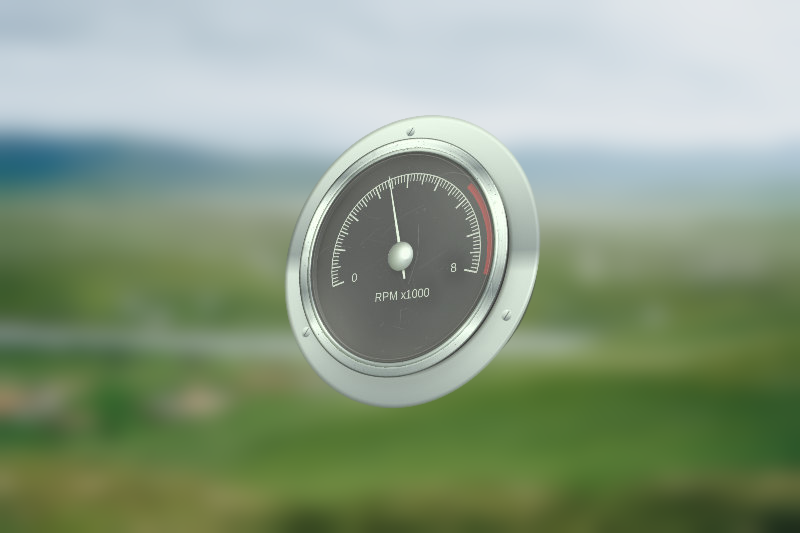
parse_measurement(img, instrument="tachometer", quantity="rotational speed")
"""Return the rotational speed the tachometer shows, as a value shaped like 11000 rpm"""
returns 3500 rpm
